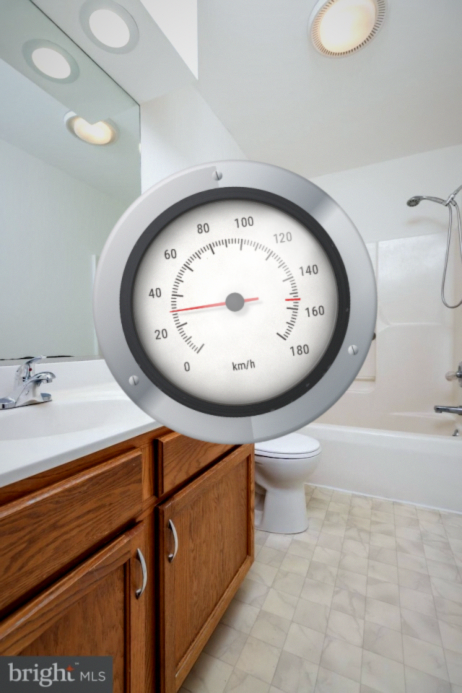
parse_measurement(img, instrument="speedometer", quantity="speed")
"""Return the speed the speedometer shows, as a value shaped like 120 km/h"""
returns 30 km/h
